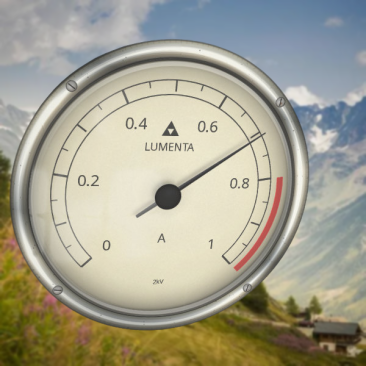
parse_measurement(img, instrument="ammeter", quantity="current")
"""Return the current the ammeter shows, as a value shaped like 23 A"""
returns 0.7 A
